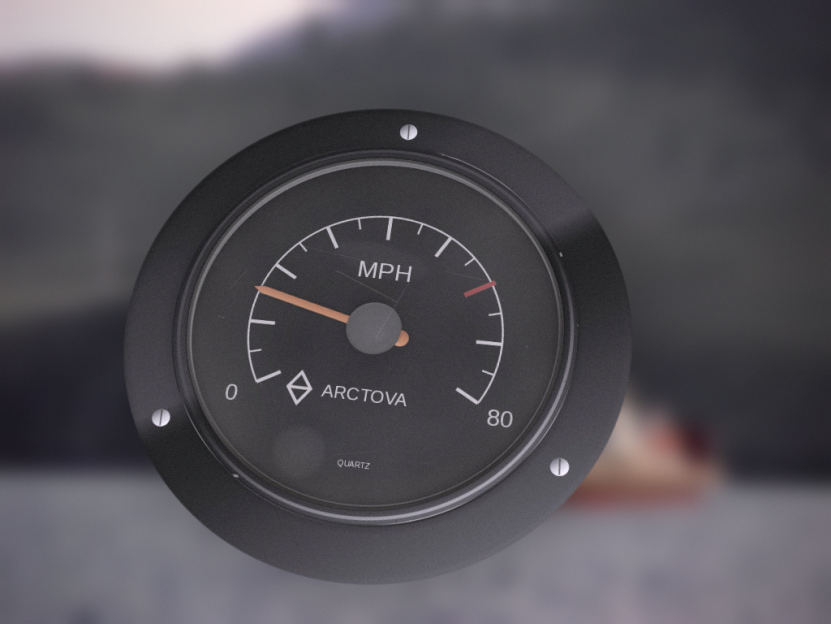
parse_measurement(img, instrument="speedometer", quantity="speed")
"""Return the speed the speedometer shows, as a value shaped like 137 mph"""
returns 15 mph
